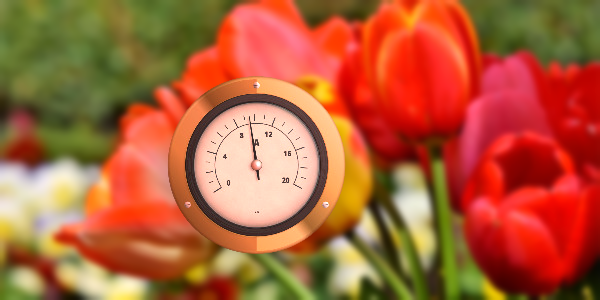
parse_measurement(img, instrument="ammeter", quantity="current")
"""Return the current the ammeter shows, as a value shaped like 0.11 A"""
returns 9.5 A
